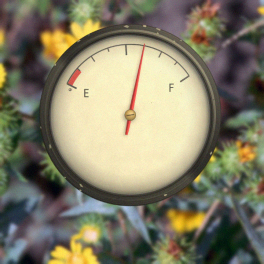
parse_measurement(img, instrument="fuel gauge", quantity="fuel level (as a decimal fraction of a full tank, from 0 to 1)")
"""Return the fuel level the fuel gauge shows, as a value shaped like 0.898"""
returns 0.625
